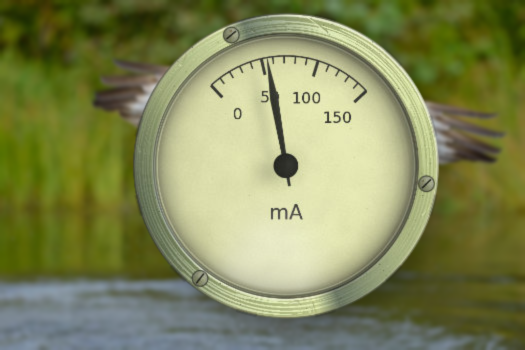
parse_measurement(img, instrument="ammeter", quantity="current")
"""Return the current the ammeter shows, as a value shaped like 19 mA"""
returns 55 mA
